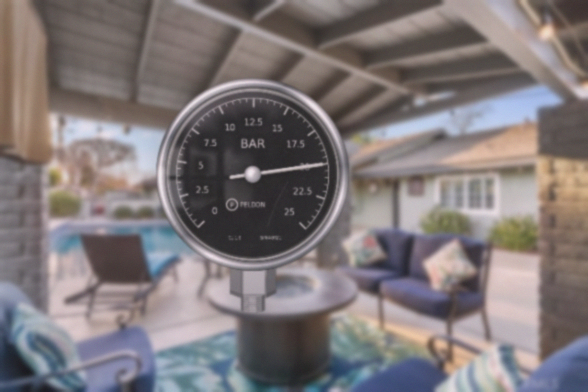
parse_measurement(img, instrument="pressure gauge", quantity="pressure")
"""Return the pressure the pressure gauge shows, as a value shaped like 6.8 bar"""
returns 20 bar
